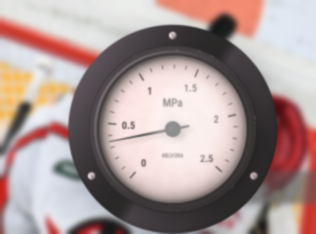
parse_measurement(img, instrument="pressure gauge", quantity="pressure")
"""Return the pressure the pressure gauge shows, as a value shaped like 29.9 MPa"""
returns 0.35 MPa
